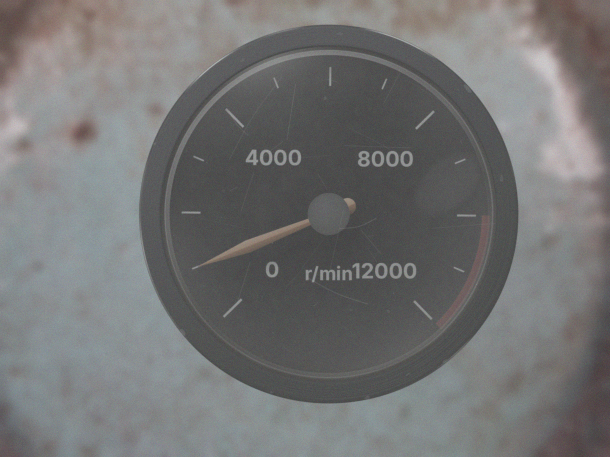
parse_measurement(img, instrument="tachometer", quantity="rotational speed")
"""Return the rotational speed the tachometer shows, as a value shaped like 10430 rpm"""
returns 1000 rpm
